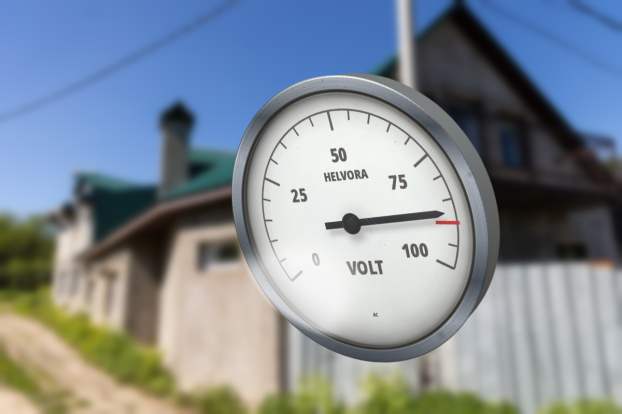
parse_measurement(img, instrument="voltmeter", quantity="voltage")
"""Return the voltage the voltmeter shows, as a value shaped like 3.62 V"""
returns 87.5 V
